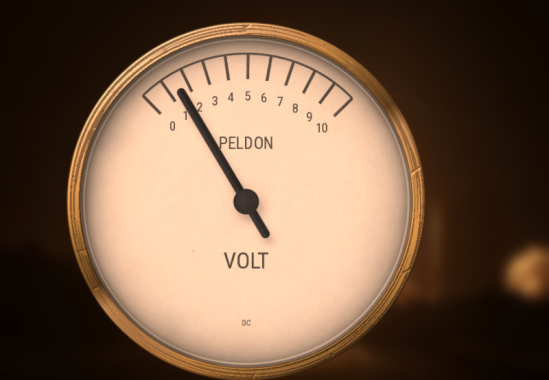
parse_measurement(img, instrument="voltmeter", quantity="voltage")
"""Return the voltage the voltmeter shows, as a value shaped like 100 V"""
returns 1.5 V
